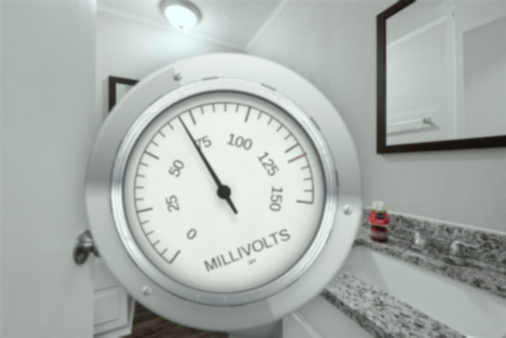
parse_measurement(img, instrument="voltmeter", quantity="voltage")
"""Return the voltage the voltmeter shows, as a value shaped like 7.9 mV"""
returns 70 mV
